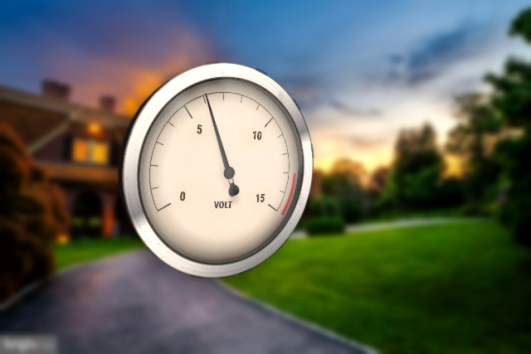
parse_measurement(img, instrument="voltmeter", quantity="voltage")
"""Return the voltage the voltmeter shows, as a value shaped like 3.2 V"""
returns 6 V
